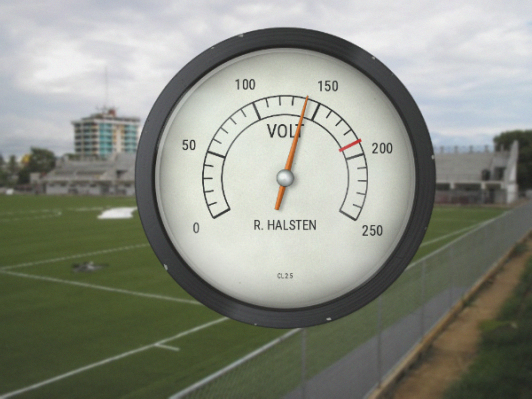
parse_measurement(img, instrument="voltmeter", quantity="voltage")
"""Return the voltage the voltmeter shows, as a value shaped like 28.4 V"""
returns 140 V
